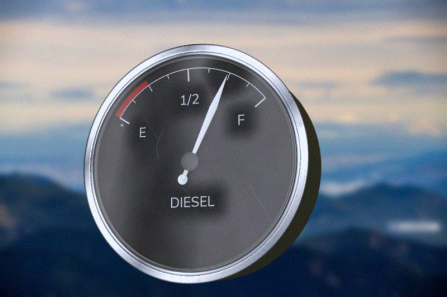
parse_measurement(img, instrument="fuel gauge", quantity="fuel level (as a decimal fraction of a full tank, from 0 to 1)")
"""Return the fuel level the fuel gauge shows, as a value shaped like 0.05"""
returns 0.75
